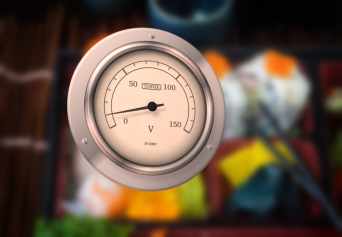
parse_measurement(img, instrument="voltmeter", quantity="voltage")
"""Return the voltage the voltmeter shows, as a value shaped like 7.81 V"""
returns 10 V
